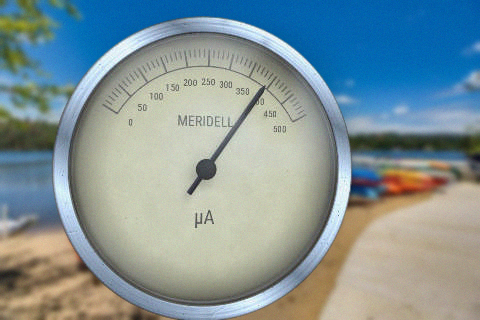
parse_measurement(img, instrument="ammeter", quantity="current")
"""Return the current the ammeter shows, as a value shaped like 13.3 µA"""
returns 390 µA
